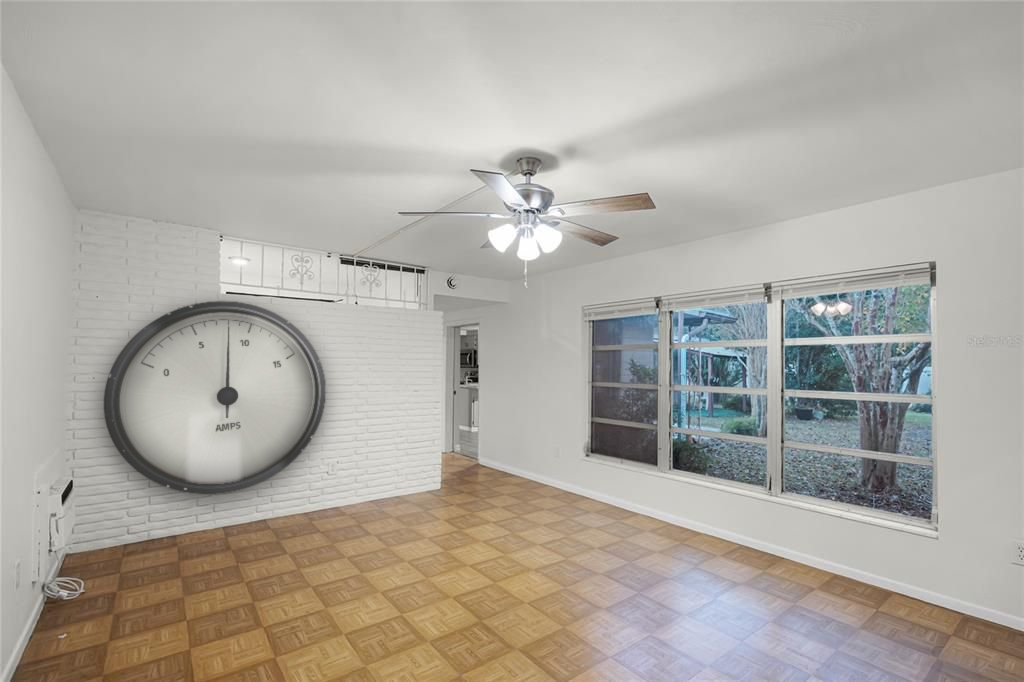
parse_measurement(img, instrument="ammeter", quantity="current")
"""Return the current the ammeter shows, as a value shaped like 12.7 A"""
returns 8 A
